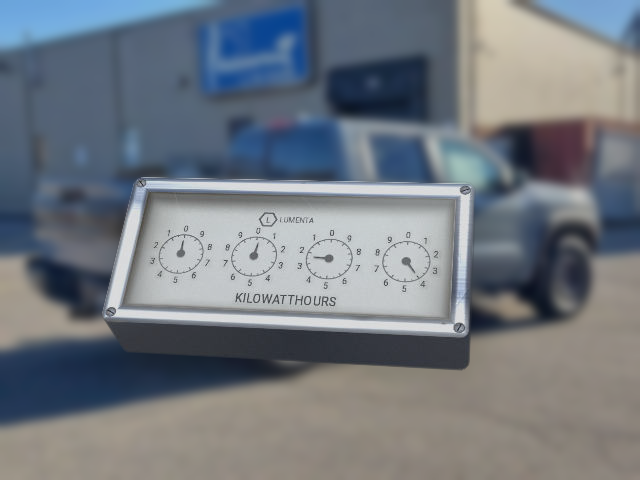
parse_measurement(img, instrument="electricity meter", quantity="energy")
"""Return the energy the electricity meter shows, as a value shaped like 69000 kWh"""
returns 24 kWh
